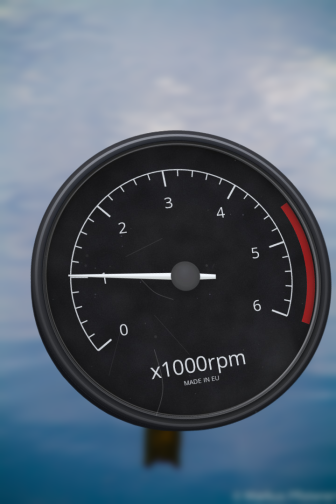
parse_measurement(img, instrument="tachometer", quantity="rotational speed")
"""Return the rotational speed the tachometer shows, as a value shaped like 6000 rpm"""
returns 1000 rpm
